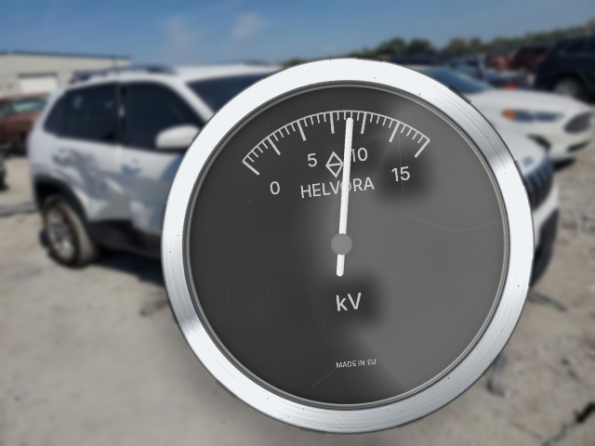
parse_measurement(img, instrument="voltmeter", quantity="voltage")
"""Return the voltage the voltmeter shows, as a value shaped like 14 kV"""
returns 9 kV
